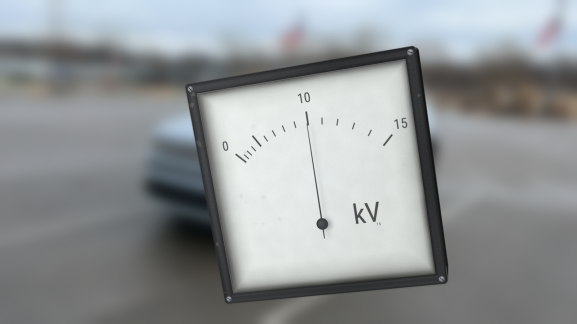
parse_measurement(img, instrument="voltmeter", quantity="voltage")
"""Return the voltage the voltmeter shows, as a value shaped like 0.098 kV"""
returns 10 kV
